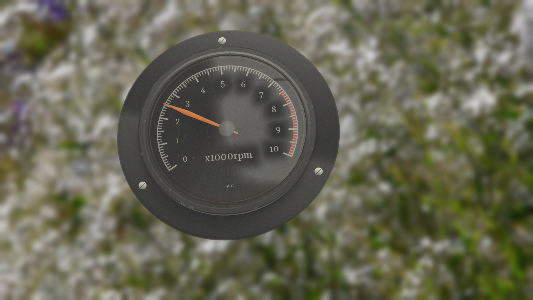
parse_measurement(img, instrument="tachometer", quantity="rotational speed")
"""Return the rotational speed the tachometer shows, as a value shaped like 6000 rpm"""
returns 2500 rpm
